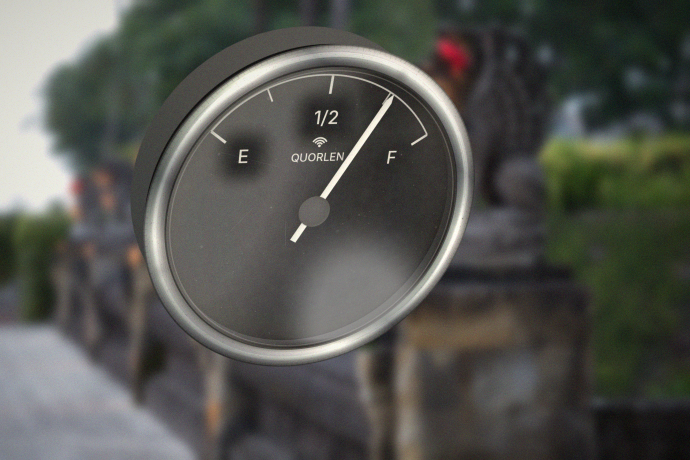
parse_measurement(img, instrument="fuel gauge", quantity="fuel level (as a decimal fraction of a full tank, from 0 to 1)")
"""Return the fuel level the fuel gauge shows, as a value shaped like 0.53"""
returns 0.75
